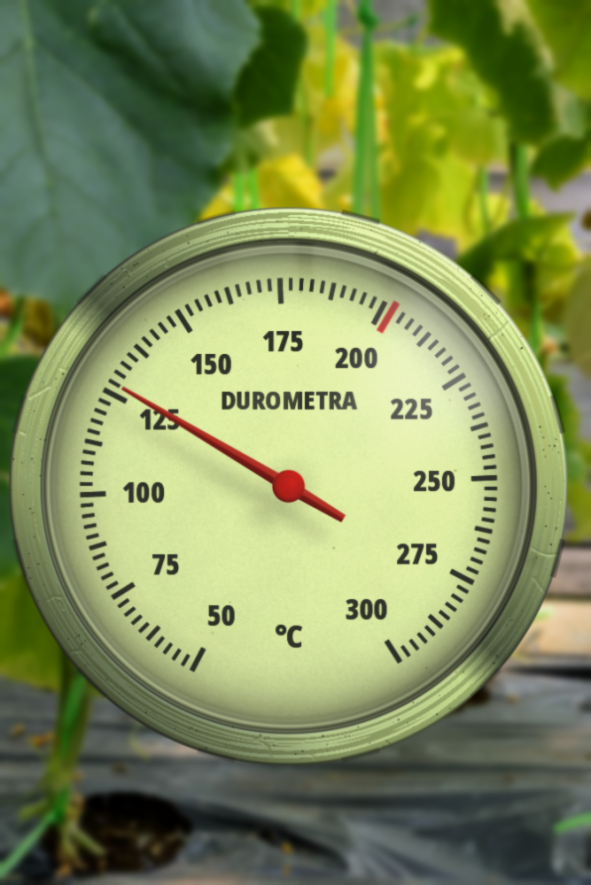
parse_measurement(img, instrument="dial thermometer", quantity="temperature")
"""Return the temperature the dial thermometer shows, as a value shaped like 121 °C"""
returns 127.5 °C
